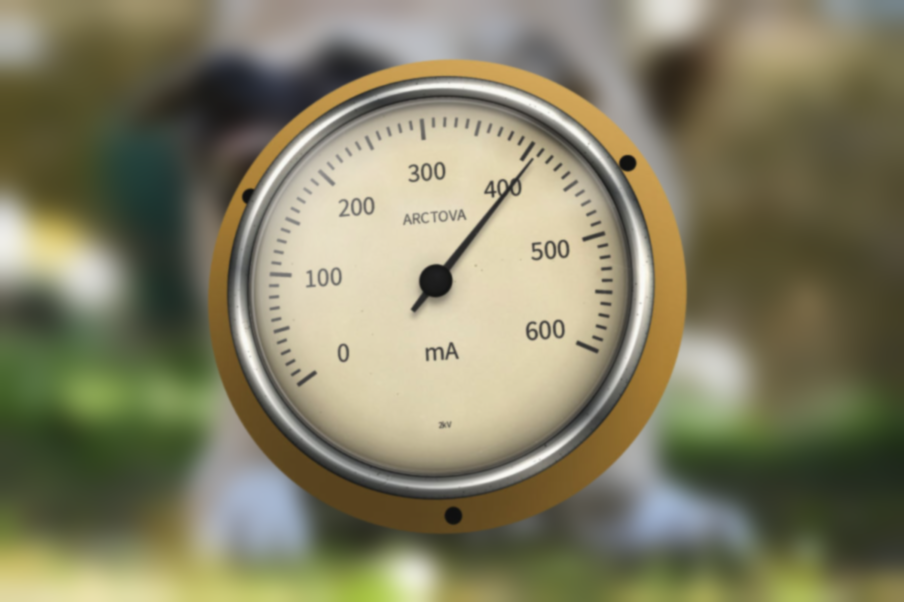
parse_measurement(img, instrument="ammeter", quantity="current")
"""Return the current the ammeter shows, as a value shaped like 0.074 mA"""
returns 410 mA
